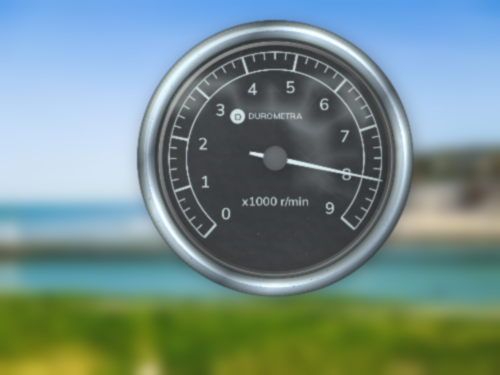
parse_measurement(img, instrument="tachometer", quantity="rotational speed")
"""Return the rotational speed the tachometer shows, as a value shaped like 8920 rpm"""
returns 8000 rpm
